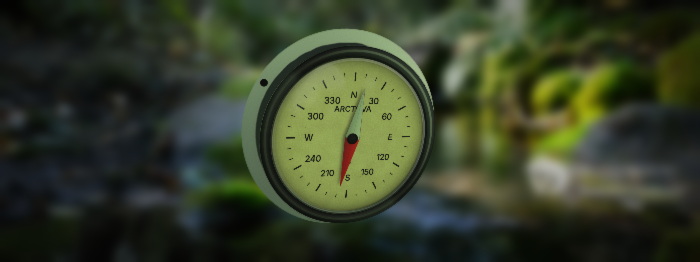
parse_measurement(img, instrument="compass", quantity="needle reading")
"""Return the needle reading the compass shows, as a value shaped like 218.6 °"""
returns 190 °
